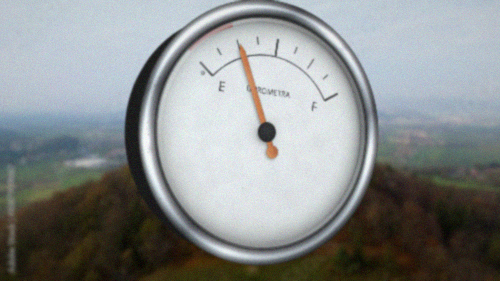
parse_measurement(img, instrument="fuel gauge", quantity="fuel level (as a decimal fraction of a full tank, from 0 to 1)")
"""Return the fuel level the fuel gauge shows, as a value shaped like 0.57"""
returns 0.25
